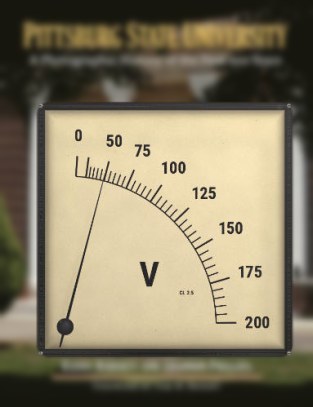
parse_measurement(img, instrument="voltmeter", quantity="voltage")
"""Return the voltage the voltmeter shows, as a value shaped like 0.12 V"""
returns 50 V
